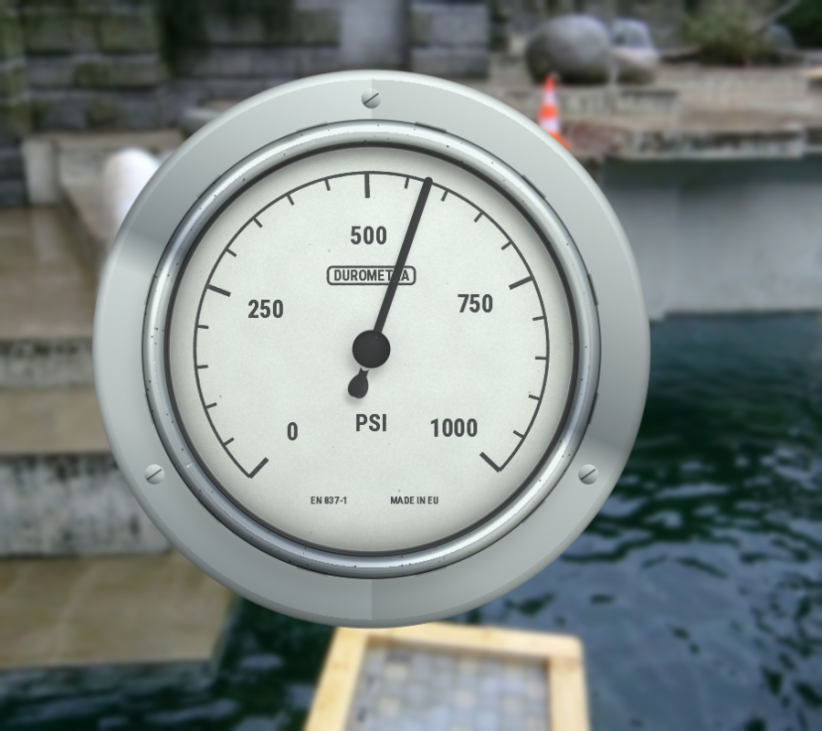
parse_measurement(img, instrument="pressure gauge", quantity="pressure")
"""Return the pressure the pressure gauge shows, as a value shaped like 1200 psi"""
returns 575 psi
